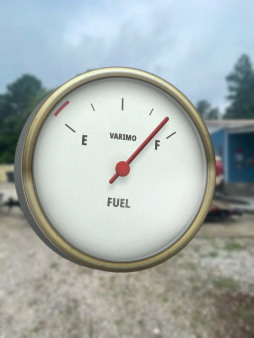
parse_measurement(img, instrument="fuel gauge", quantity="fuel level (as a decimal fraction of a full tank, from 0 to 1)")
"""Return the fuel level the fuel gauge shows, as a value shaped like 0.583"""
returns 0.875
